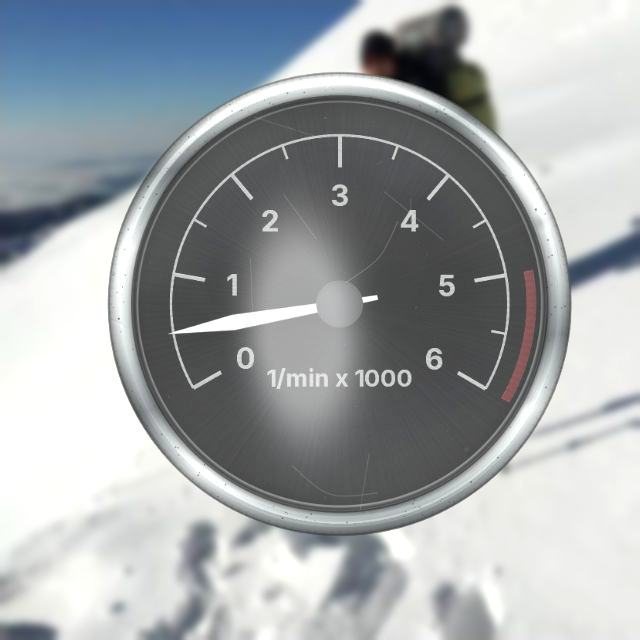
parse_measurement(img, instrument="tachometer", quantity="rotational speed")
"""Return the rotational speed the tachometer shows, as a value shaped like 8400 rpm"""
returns 500 rpm
